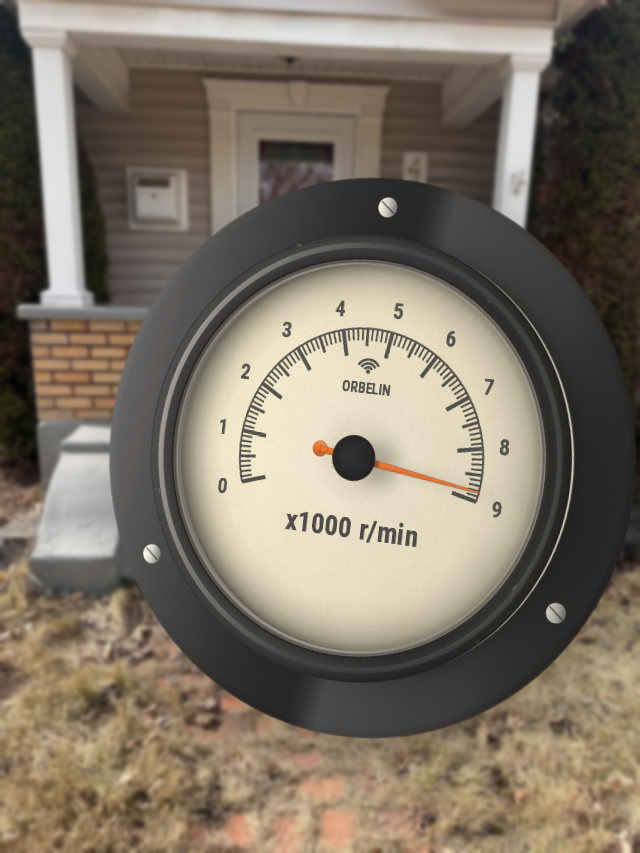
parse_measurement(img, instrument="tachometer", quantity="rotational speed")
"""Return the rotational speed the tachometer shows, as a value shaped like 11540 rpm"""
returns 8800 rpm
